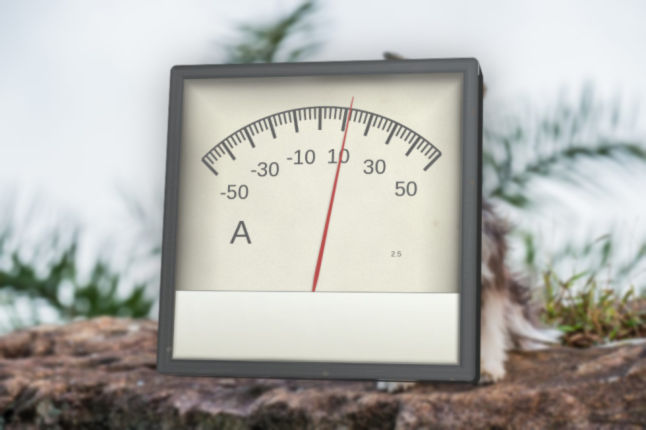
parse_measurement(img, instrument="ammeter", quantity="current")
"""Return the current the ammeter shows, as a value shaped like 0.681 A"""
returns 12 A
